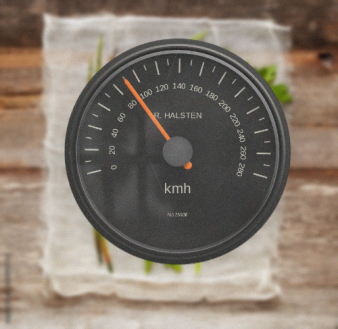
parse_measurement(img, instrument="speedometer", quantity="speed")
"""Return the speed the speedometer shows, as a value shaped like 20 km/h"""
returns 90 km/h
